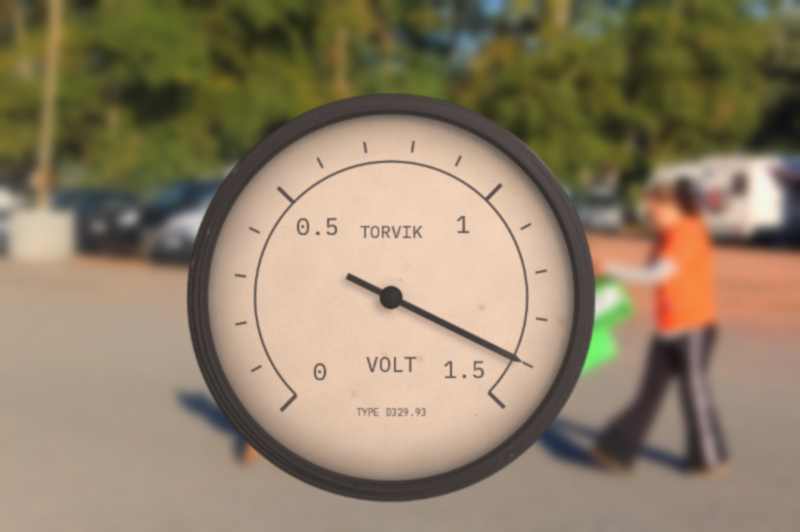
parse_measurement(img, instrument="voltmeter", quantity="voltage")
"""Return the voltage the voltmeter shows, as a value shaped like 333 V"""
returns 1.4 V
